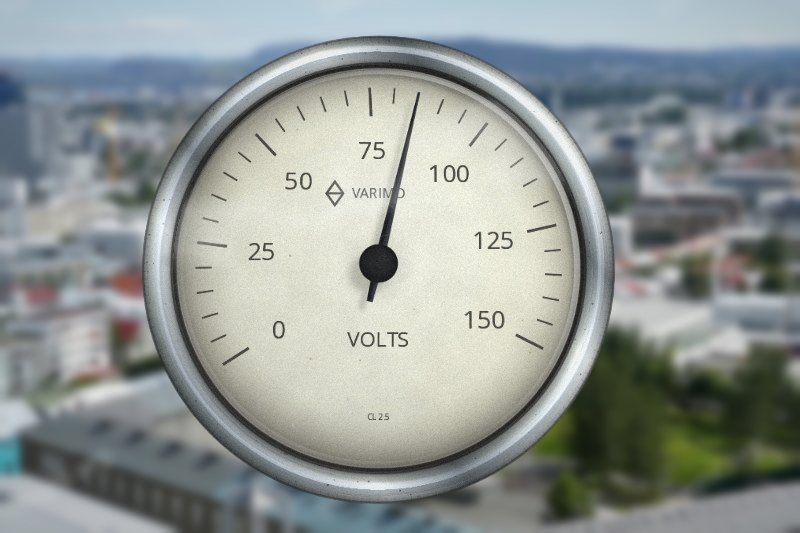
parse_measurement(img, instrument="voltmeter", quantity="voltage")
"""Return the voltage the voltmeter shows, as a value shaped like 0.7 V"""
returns 85 V
